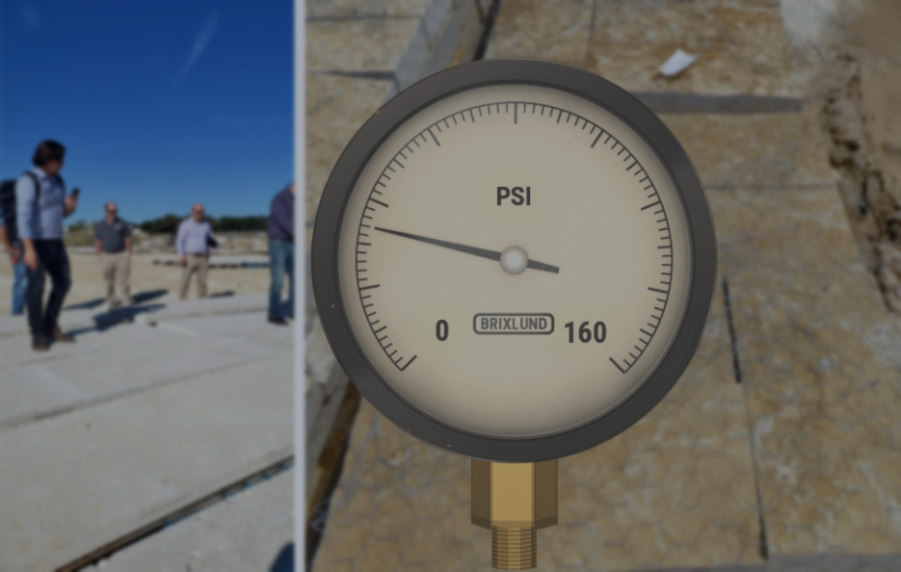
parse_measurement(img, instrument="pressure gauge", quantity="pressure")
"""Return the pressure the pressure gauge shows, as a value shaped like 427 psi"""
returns 34 psi
